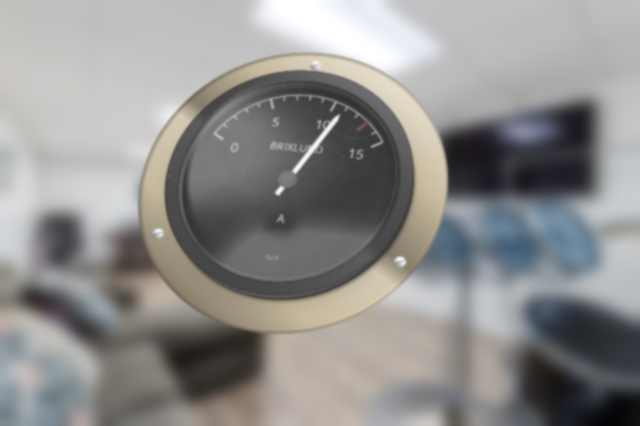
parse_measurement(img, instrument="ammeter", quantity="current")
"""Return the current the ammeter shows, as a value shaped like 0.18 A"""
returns 11 A
